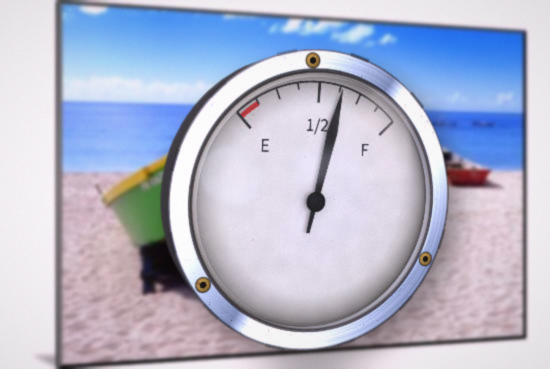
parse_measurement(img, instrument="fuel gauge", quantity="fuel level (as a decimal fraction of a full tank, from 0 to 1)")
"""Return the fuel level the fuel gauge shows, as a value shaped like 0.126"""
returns 0.625
